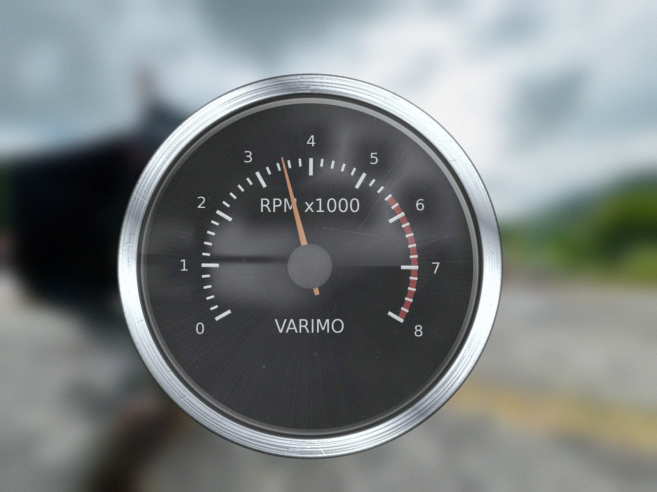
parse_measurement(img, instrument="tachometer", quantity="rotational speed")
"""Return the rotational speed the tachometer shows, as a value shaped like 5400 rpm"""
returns 3500 rpm
